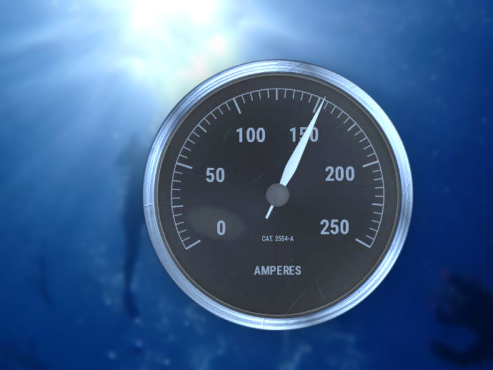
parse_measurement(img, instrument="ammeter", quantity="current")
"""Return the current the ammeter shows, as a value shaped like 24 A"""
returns 152.5 A
